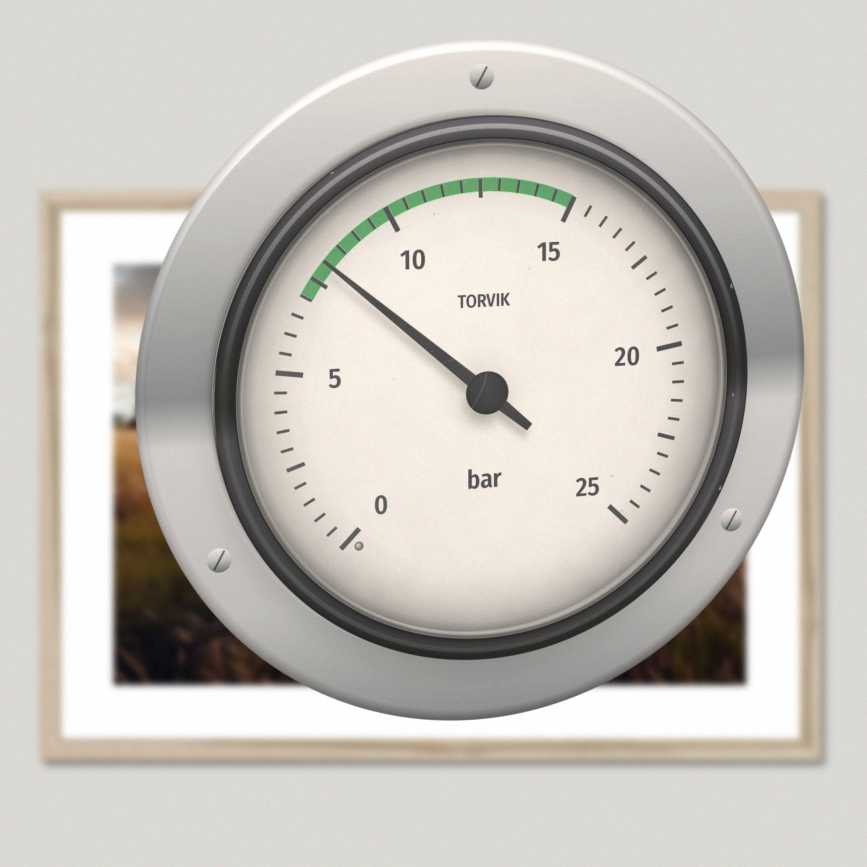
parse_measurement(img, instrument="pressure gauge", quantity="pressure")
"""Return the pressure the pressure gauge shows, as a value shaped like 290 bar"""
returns 8 bar
